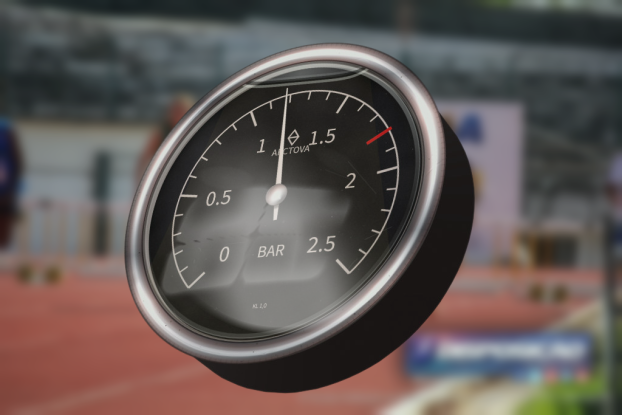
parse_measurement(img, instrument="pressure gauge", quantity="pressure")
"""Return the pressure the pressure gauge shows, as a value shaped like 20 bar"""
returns 1.2 bar
